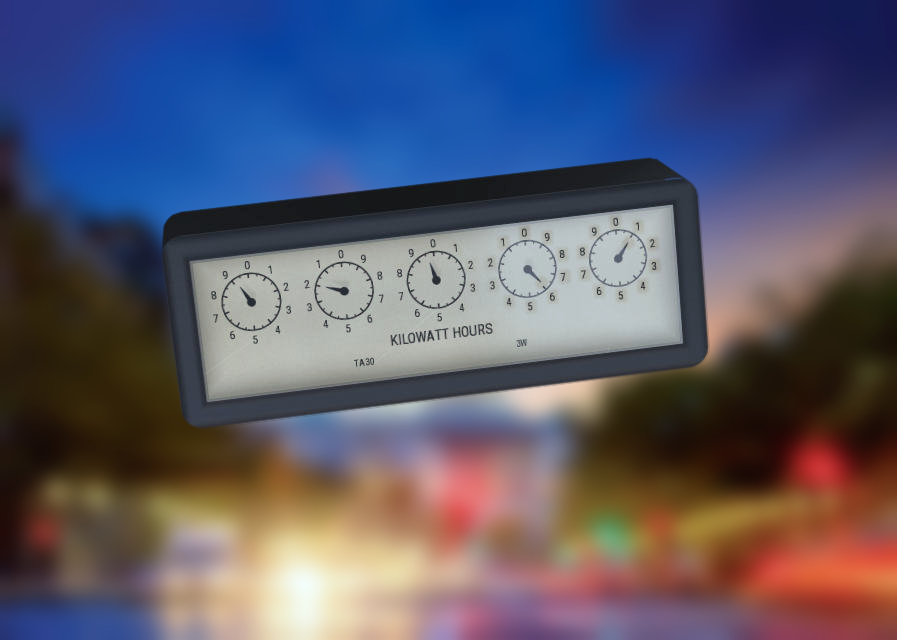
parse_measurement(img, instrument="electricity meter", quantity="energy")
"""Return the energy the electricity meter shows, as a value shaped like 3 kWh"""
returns 91961 kWh
